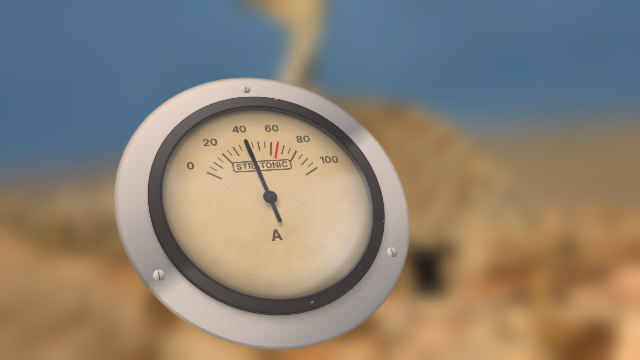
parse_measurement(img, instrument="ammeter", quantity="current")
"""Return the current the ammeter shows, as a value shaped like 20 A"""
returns 40 A
